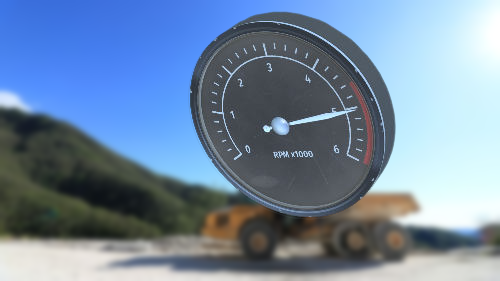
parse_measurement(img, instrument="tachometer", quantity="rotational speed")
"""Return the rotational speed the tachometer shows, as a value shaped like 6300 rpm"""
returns 5000 rpm
